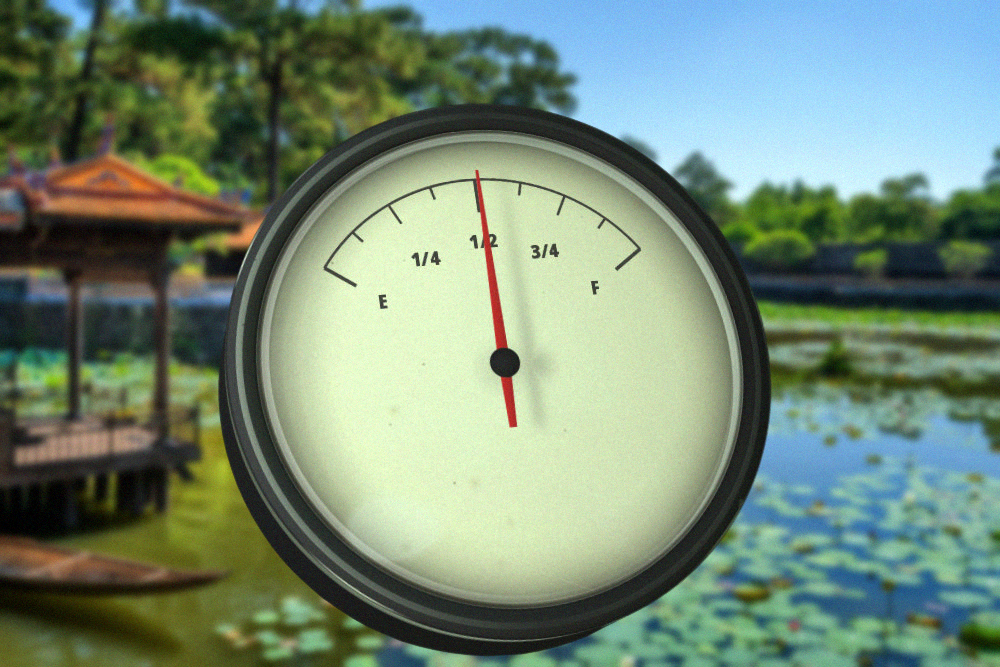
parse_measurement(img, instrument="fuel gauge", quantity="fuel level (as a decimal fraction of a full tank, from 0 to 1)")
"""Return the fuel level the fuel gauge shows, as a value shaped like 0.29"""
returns 0.5
